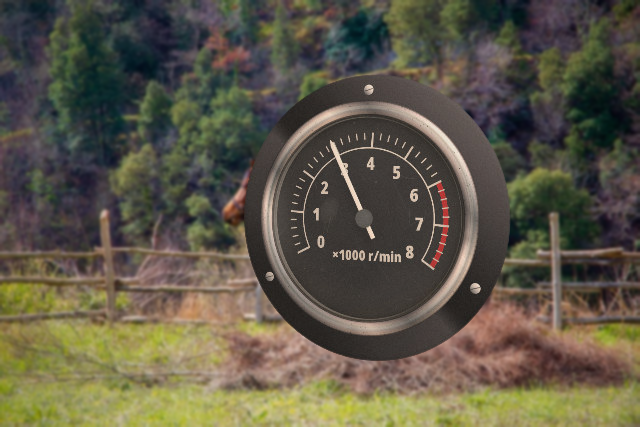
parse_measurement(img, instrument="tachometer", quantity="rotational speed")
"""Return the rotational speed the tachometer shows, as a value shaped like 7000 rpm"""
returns 3000 rpm
